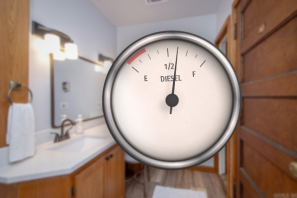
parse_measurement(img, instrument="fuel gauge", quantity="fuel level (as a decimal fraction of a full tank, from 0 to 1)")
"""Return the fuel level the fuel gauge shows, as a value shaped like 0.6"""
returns 0.625
